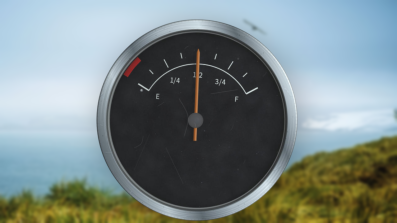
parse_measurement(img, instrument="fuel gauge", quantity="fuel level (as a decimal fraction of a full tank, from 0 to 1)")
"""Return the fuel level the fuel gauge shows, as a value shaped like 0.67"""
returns 0.5
